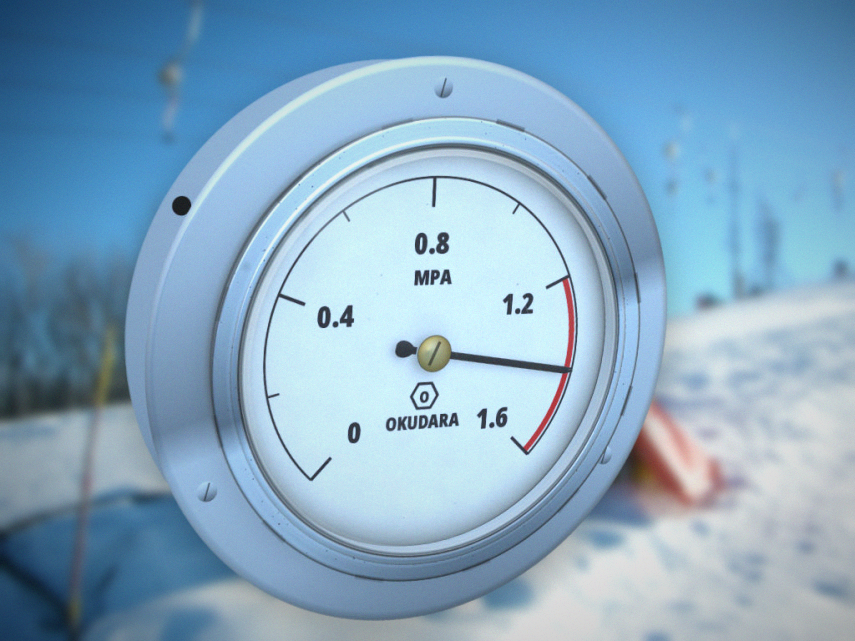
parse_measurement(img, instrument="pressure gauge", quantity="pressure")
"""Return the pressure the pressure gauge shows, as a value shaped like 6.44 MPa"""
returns 1.4 MPa
